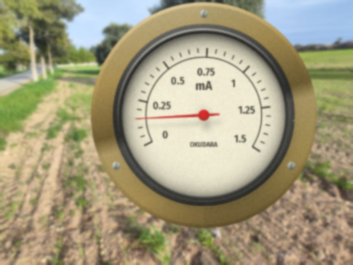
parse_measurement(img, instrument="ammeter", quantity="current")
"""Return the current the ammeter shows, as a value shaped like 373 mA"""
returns 0.15 mA
